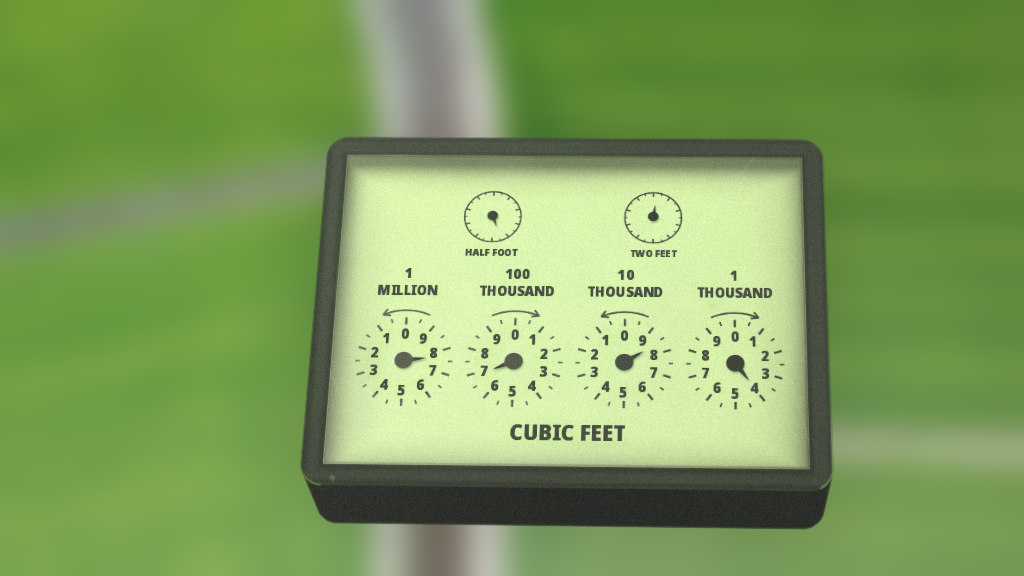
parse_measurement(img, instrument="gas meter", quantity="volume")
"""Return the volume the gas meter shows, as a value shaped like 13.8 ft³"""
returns 768400 ft³
